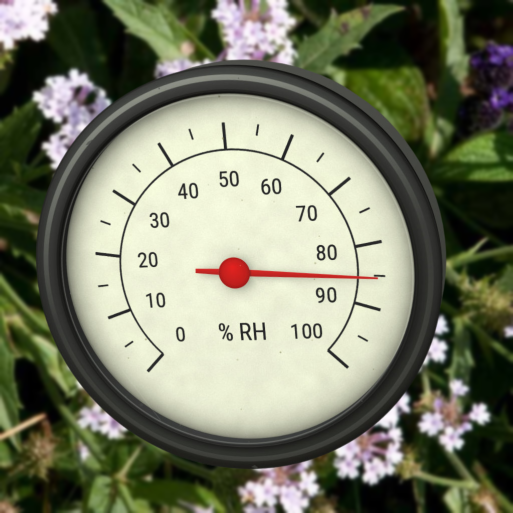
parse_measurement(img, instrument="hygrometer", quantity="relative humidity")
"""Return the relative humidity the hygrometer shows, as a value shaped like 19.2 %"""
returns 85 %
